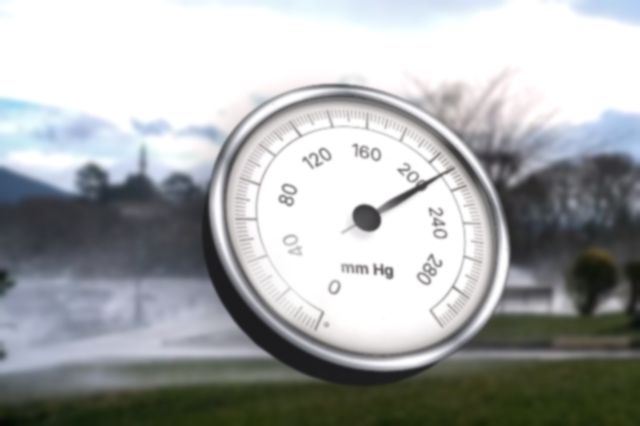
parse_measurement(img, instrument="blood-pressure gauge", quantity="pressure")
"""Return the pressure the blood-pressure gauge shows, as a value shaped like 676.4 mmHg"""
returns 210 mmHg
